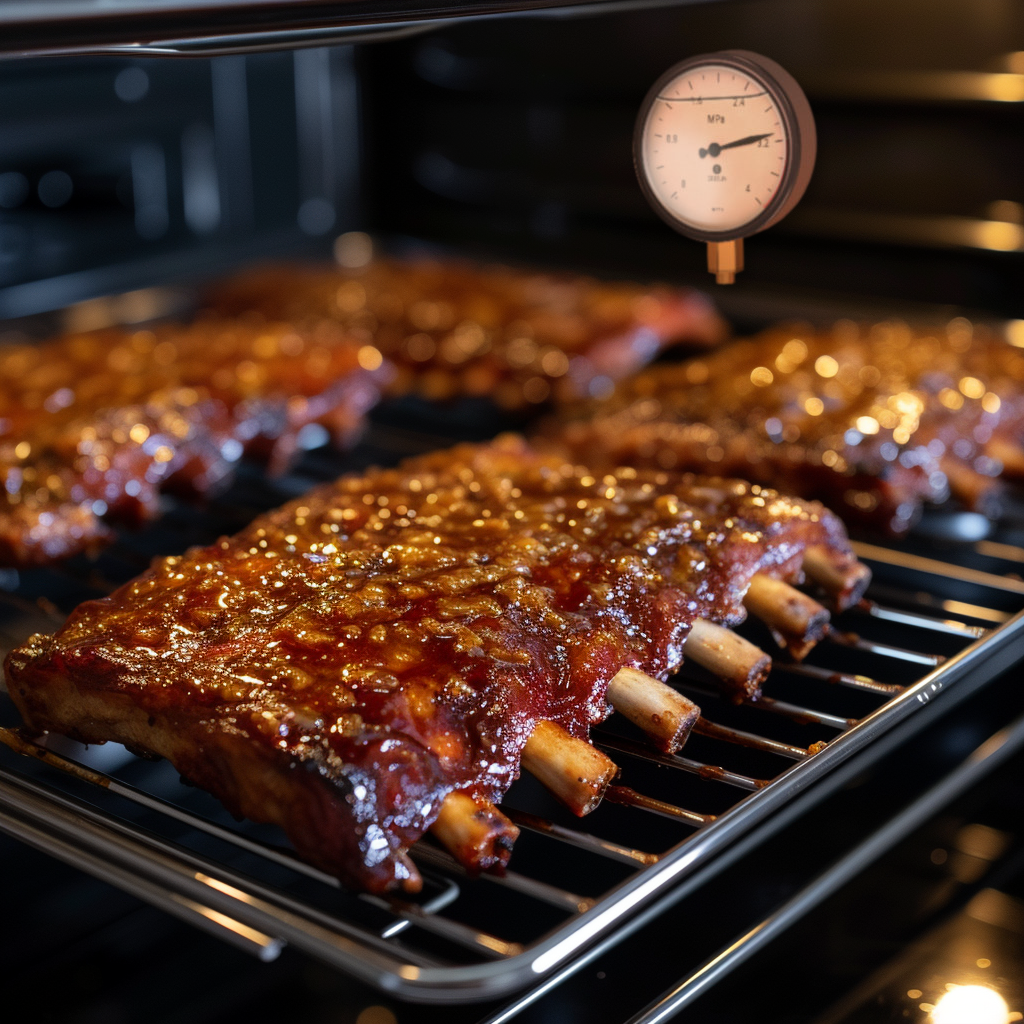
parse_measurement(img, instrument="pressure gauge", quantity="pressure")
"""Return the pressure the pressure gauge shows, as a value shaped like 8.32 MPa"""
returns 3.1 MPa
